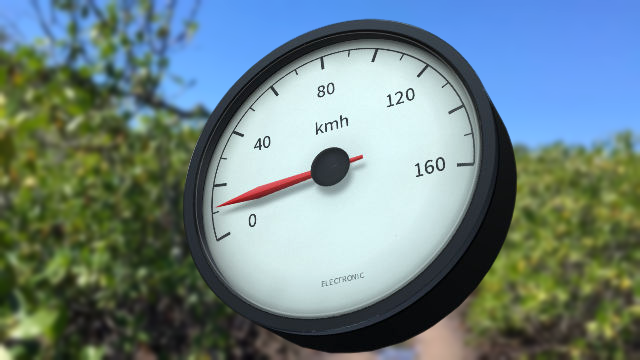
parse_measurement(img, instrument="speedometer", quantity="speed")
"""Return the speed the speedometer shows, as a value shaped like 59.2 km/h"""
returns 10 km/h
